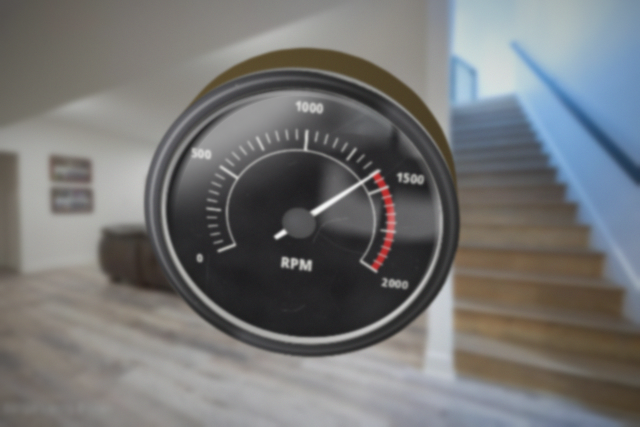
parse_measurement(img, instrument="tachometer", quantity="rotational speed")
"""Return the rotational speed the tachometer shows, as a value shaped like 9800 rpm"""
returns 1400 rpm
